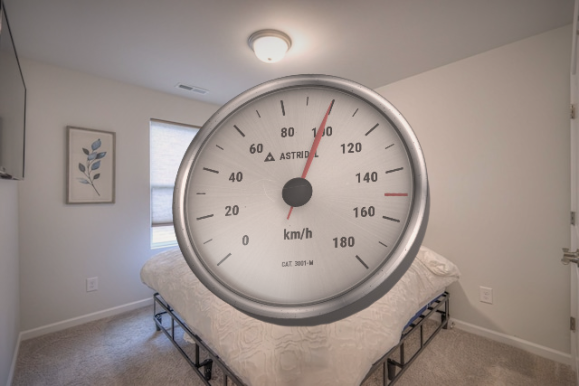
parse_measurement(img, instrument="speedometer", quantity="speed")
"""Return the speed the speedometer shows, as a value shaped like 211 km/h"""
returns 100 km/h
